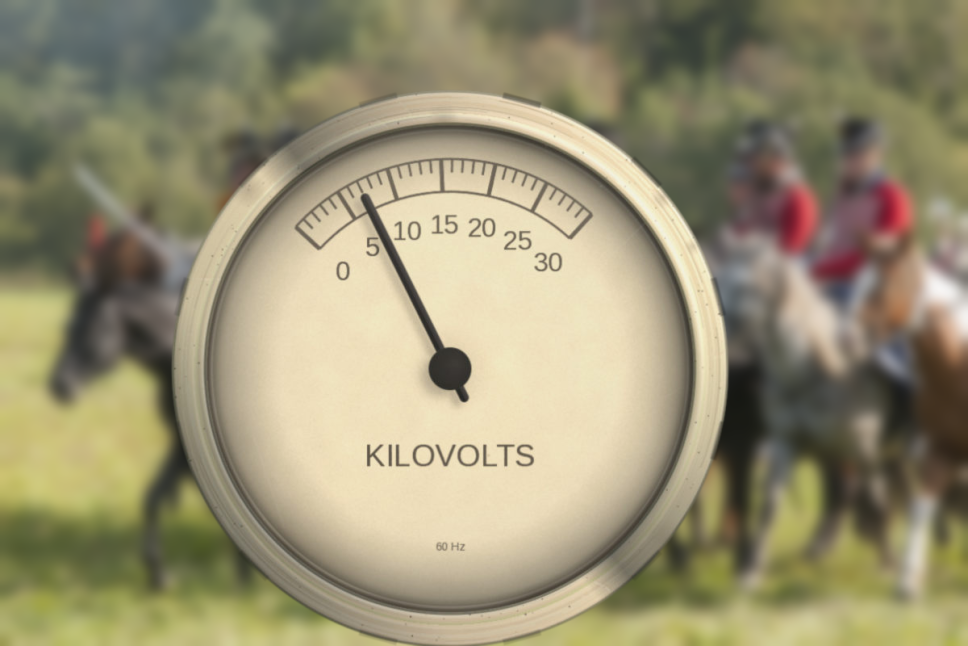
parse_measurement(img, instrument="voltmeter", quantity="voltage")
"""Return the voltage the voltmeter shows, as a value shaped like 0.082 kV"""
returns 7 kV
